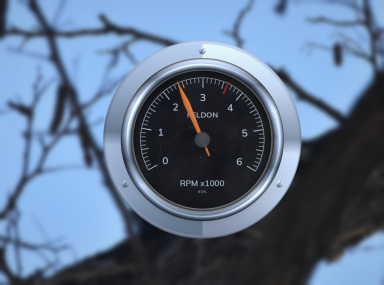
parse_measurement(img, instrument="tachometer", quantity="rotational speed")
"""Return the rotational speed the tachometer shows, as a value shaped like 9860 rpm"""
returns 2400 rpm
